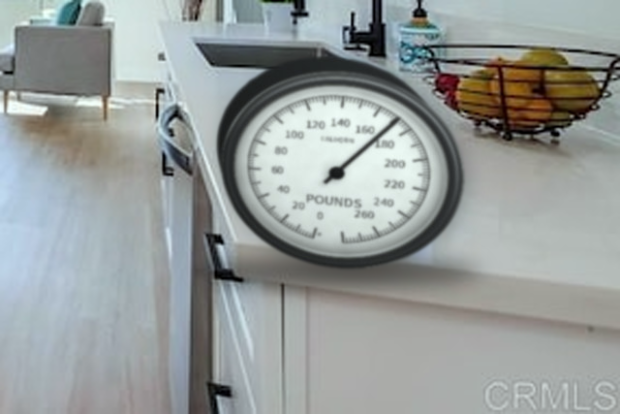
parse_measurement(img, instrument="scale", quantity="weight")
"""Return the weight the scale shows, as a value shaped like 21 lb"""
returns 170 lb
